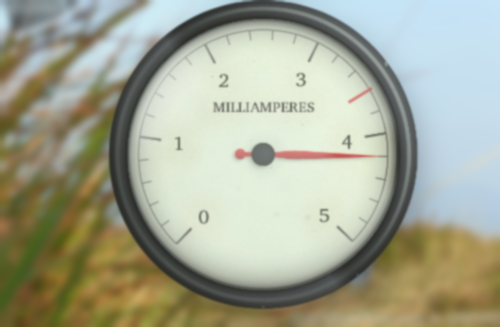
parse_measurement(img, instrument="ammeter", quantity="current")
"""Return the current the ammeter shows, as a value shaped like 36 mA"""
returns 4.2 mA
